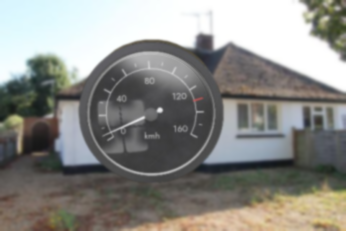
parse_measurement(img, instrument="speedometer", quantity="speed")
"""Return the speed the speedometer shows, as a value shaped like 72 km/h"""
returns 5 km/h
